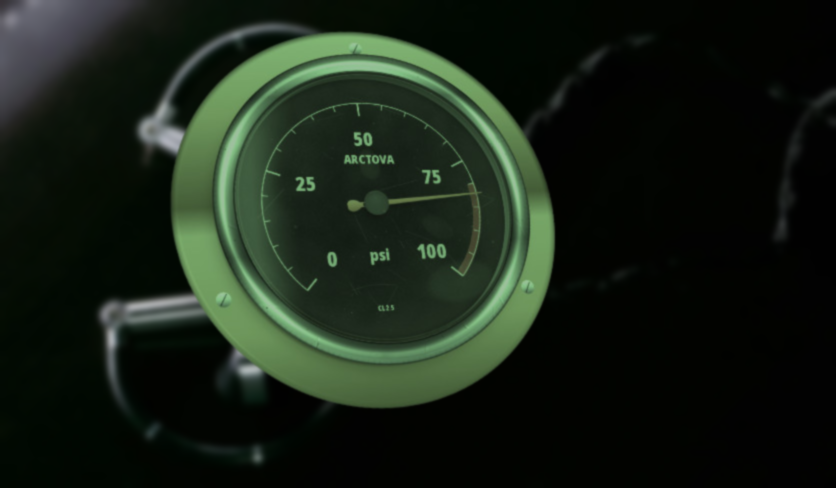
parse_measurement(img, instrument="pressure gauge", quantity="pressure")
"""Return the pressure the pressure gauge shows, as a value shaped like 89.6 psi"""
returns 82.5 psi
